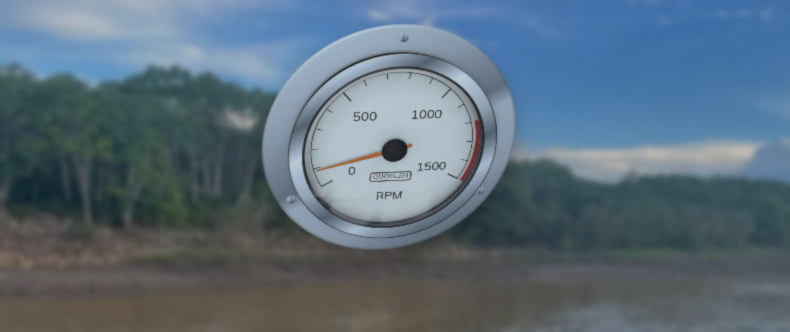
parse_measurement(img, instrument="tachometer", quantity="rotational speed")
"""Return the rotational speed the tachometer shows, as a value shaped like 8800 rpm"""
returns 100 rpm
